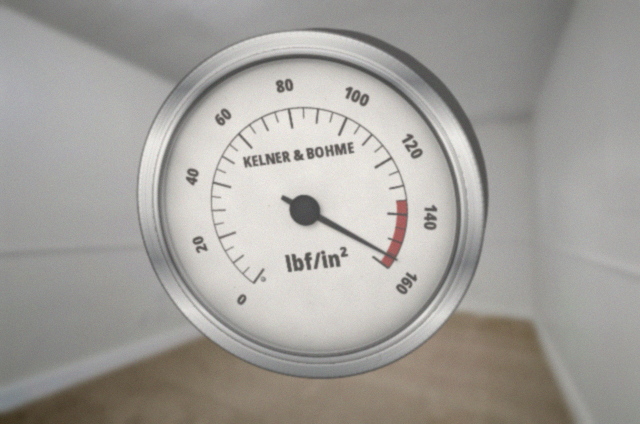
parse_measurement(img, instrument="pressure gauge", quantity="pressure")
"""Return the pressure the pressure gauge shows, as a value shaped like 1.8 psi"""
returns 155 psi
